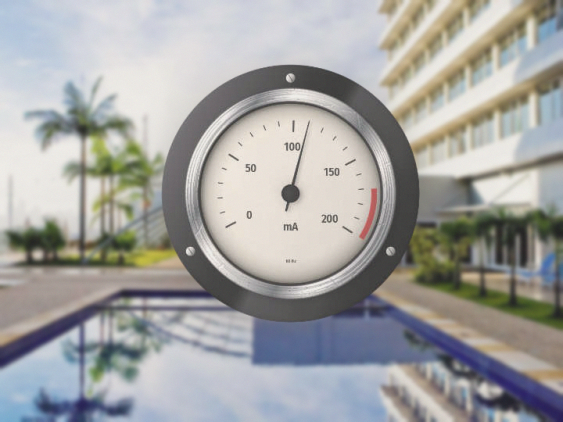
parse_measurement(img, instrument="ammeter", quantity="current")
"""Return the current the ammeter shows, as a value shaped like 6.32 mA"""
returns 110 mA
